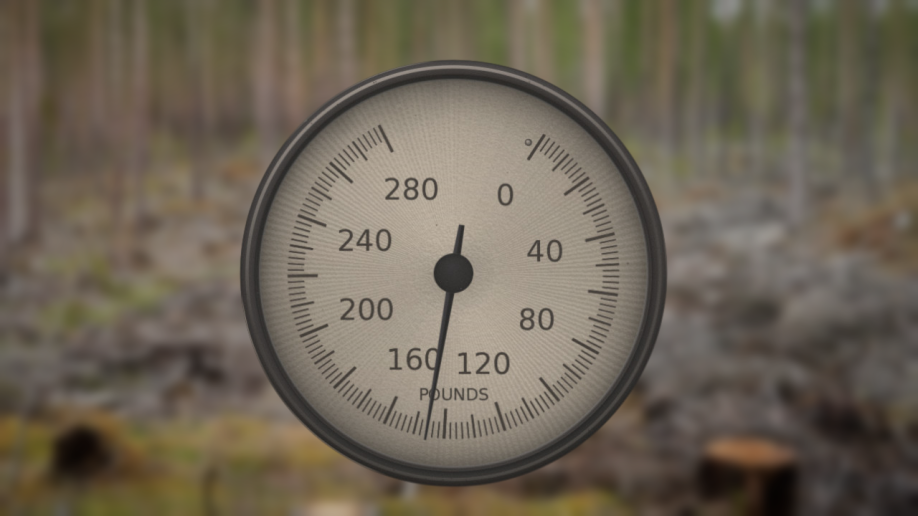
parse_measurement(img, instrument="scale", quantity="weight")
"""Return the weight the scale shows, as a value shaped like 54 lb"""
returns 146 lb
